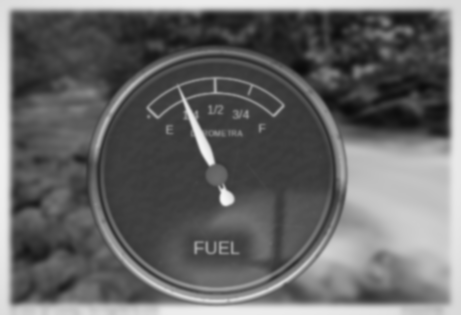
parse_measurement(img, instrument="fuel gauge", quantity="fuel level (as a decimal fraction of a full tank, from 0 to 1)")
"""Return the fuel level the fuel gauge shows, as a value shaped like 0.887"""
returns 0.25
